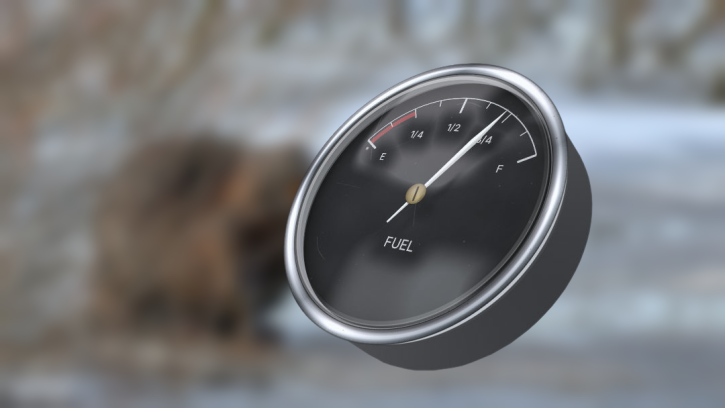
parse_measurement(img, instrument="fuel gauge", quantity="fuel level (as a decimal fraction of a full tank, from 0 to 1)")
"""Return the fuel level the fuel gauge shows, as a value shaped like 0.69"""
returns 0.75
